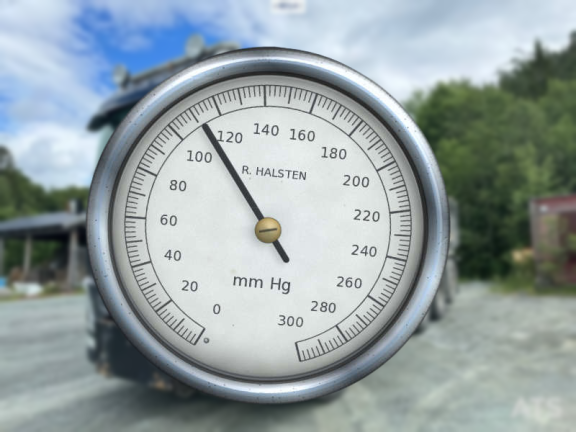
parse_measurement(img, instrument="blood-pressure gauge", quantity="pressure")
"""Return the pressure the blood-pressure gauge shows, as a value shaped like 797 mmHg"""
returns 112 mmHg
